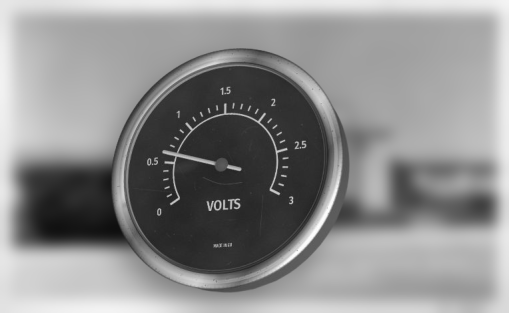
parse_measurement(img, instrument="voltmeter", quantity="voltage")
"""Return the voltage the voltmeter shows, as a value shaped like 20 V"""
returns 0.6 V
